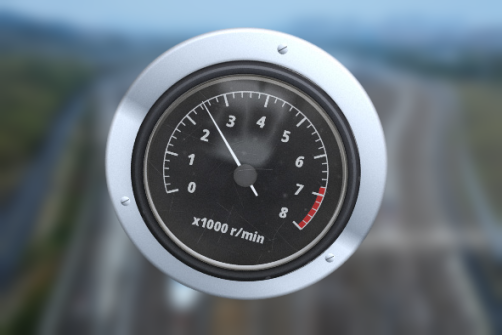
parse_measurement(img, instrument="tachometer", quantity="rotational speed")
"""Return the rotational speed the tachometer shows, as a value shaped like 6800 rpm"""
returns 2500 rpm
